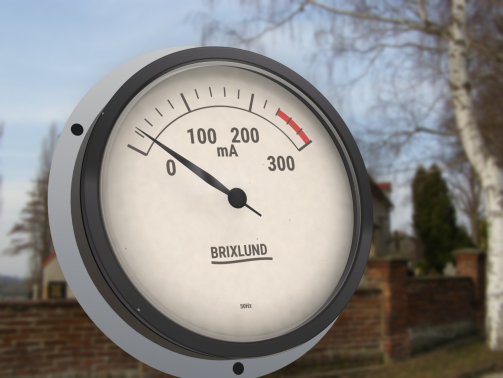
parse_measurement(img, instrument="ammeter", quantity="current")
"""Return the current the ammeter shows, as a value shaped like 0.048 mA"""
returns 20 mA
